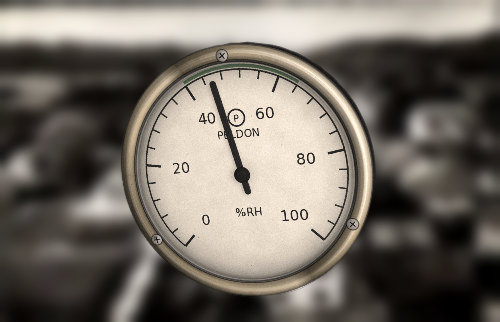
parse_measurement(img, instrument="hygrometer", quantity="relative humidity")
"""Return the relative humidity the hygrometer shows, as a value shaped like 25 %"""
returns 46 %
